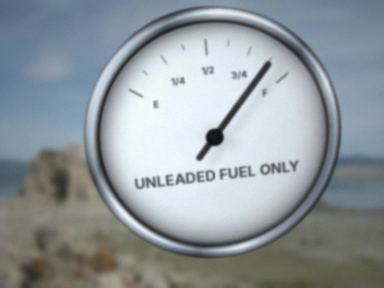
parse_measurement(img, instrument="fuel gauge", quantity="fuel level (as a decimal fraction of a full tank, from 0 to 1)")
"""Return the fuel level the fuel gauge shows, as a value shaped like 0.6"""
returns 0.875
